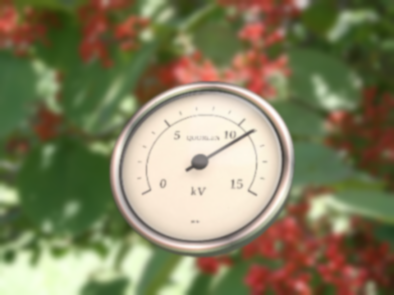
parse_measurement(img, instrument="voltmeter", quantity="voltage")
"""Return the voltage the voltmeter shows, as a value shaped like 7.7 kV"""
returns 11 kV
